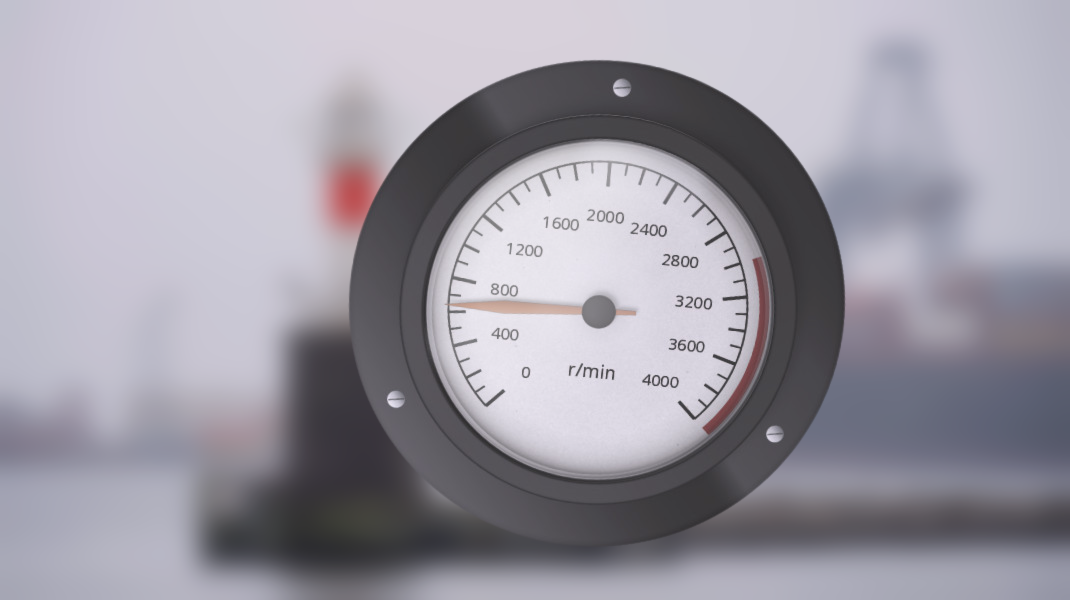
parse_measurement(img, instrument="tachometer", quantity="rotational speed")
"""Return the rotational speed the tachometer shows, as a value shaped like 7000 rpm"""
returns 650 rpm
